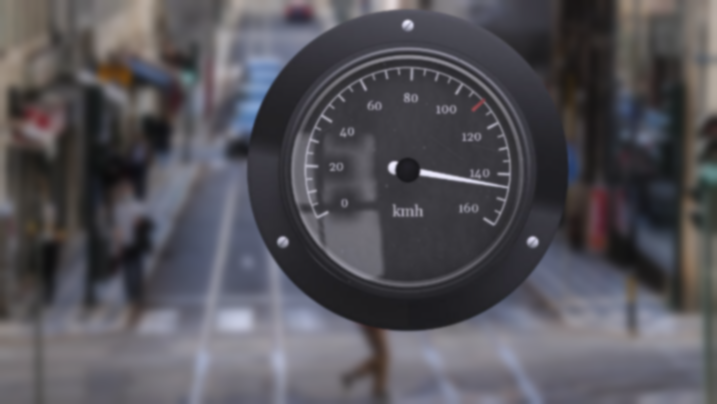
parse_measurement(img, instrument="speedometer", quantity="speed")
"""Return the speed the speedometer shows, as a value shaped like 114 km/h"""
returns 145 km/h
